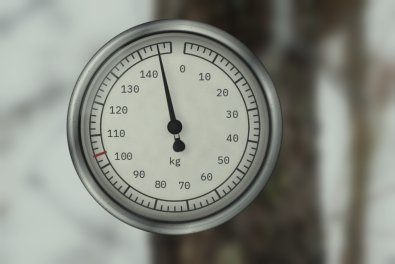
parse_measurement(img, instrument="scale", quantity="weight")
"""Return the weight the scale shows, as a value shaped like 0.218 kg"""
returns 146 kg
